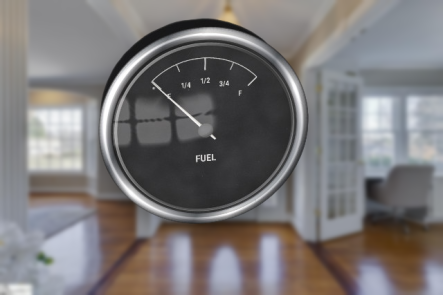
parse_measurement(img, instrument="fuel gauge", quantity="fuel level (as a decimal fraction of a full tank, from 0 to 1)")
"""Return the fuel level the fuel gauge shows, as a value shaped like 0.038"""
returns 0
